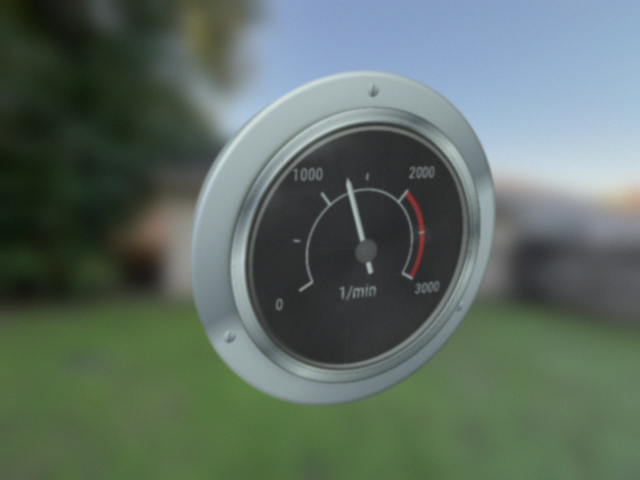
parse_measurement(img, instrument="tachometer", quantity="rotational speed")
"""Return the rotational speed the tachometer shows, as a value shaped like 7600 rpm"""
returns 1250 rpm
